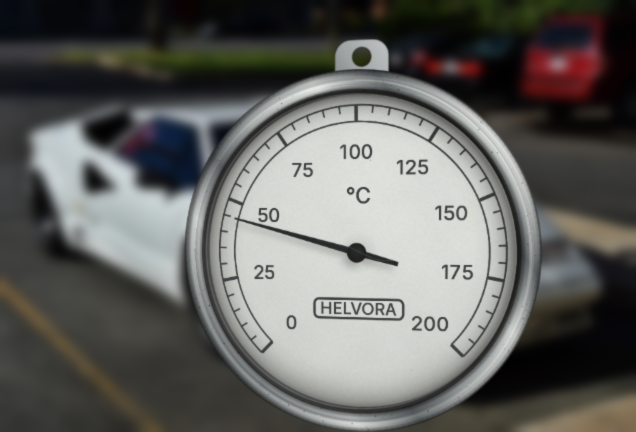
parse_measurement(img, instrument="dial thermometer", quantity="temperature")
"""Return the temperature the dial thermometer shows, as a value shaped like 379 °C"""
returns 45 °C
